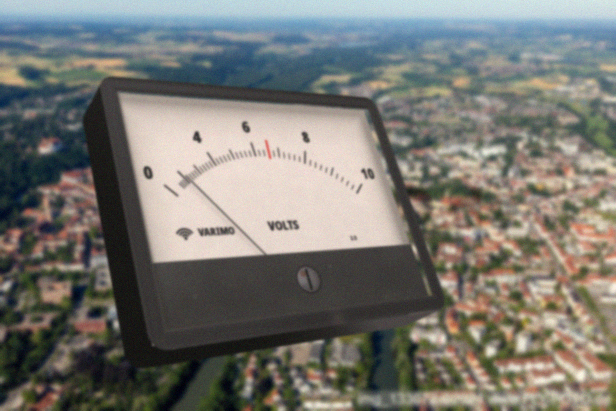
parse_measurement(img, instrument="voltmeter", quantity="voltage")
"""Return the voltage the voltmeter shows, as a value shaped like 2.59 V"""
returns 2 V
